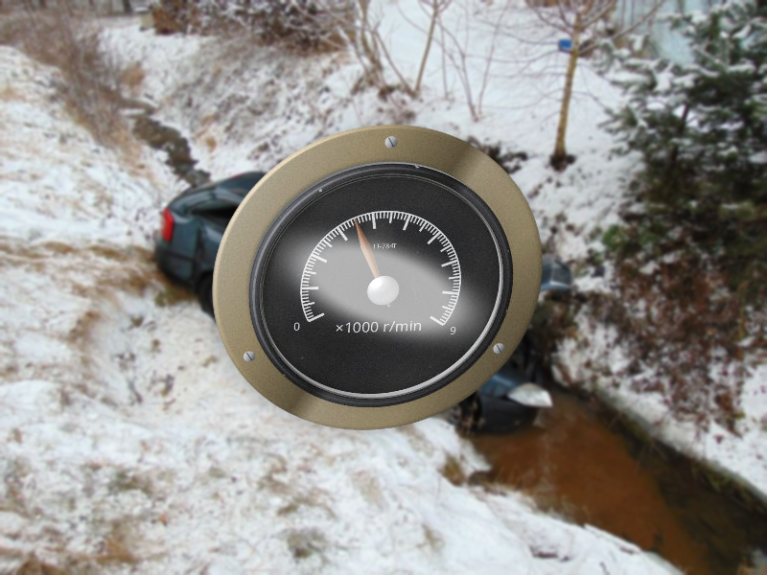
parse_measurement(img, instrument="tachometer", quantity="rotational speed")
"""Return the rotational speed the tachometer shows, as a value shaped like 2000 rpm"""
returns 3500 rpm
